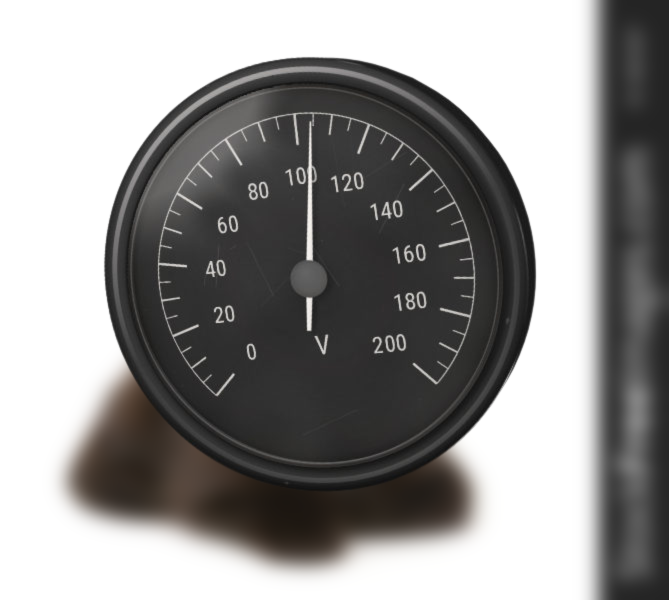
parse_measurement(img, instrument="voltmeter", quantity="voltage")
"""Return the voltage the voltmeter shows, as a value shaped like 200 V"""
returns 105 V
